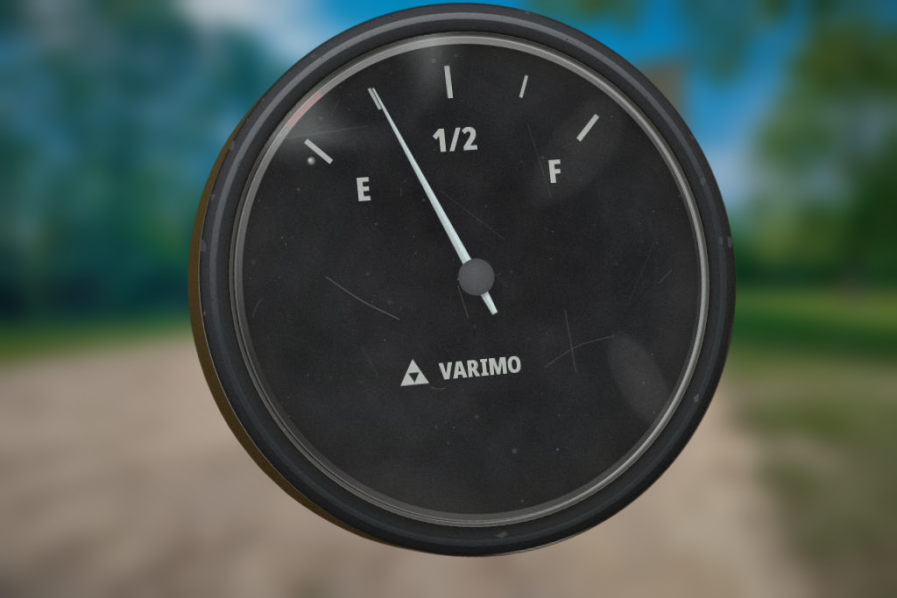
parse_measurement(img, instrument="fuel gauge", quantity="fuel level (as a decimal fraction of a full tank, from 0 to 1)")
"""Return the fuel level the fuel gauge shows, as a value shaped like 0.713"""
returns 0.25
